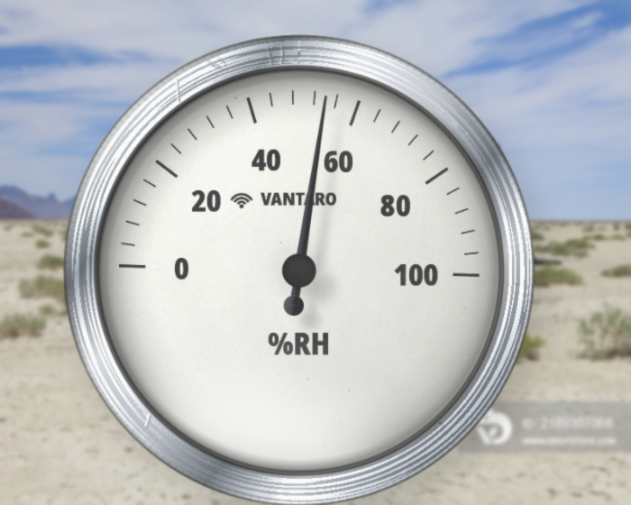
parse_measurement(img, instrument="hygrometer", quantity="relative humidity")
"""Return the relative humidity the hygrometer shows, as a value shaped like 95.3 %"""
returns 54 %
